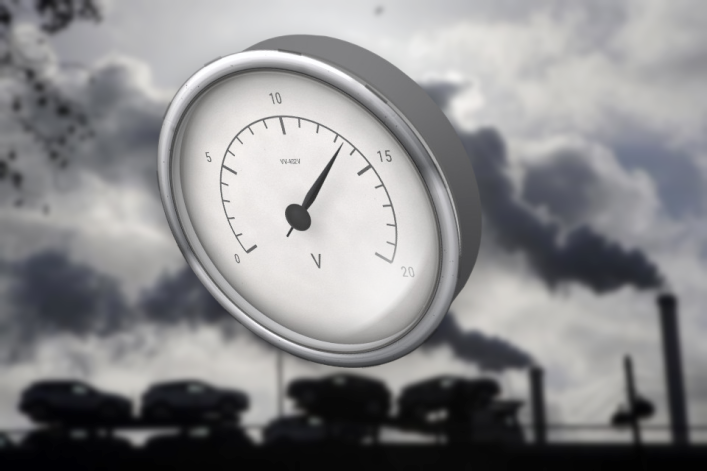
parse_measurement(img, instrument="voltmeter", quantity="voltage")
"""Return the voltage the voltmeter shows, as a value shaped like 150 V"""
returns 13.5 V
